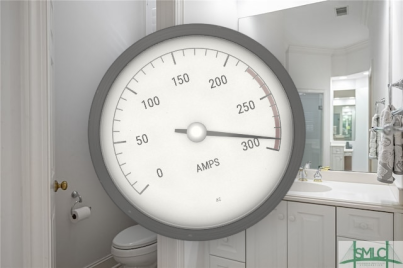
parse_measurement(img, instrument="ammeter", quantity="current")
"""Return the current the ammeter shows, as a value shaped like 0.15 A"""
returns 290 A
